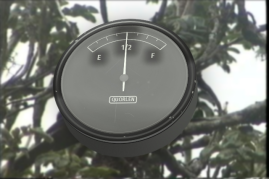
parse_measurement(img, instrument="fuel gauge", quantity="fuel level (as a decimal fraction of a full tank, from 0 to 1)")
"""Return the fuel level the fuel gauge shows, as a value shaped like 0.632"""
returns 0.5
